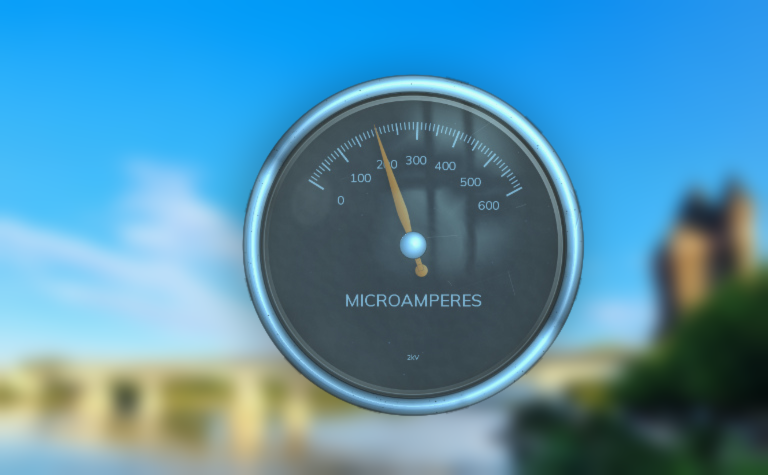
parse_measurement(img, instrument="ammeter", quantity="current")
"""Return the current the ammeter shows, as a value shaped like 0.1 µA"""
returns 200 µA
